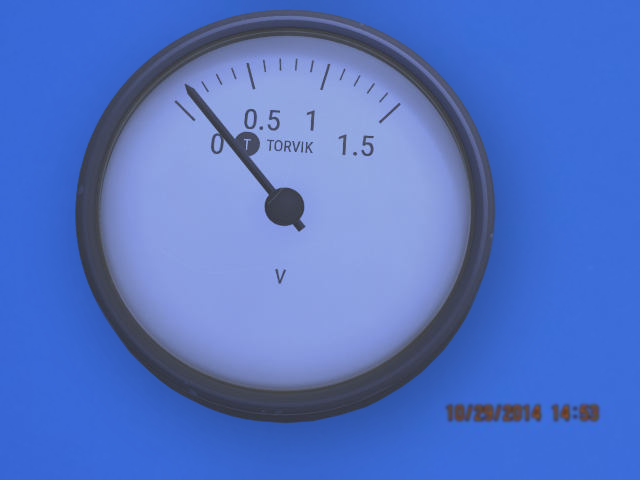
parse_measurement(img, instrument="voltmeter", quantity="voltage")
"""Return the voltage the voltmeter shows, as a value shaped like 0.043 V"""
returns 0.1 V
